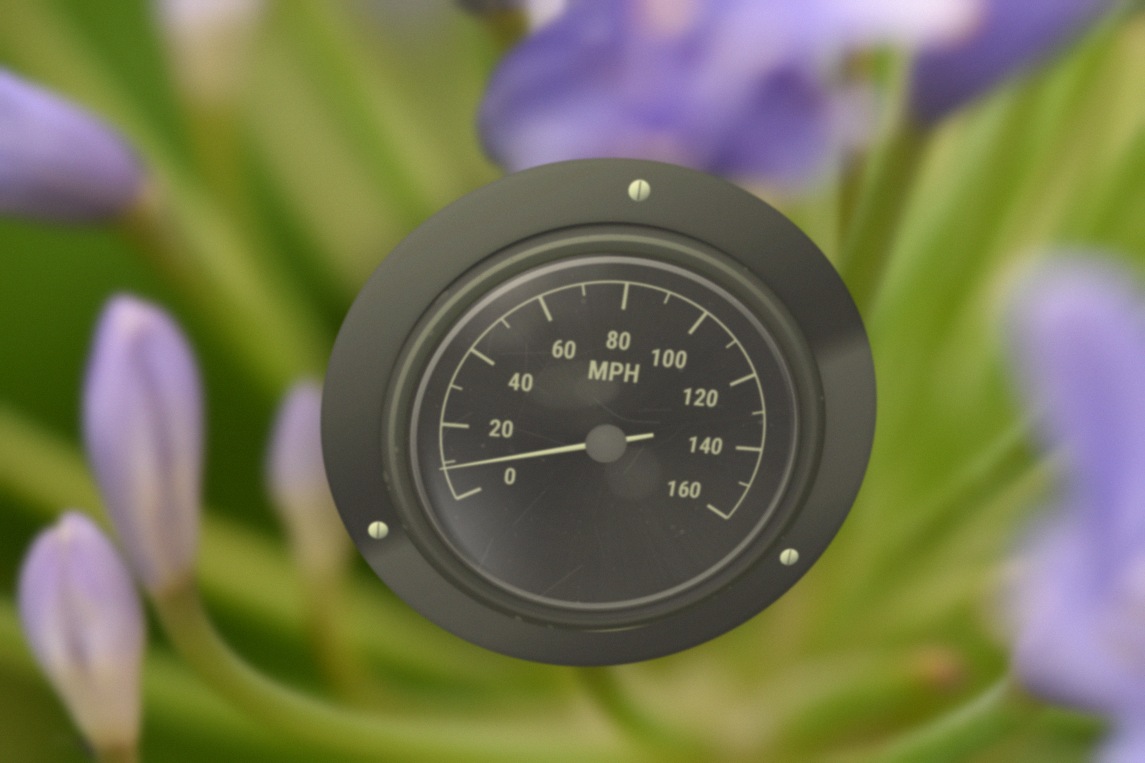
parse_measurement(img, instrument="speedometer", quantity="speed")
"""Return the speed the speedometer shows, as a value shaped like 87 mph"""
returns 10 mph
